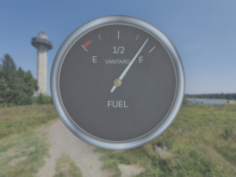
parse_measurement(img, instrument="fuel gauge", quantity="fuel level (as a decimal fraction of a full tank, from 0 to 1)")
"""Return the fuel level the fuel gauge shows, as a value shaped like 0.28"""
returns 0.875
